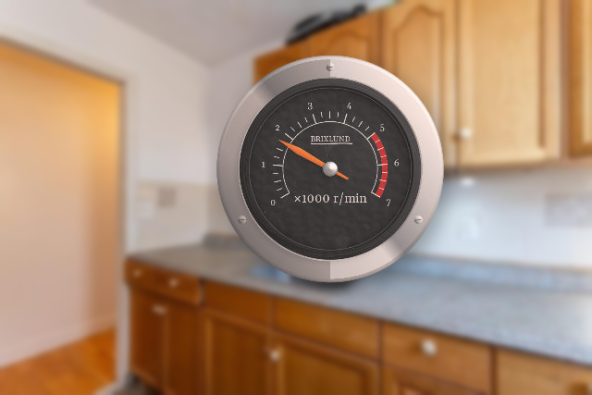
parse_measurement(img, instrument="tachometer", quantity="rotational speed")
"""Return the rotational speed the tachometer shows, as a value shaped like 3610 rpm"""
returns 1750 rpm
